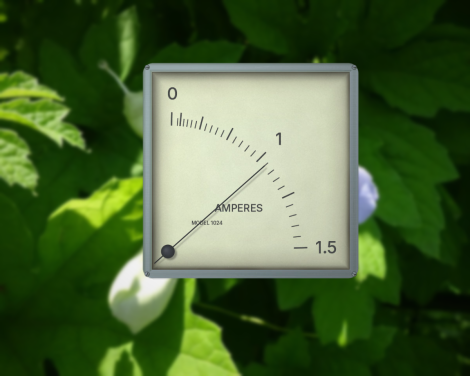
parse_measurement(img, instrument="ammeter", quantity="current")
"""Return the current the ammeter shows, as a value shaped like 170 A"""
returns 1.05 A
